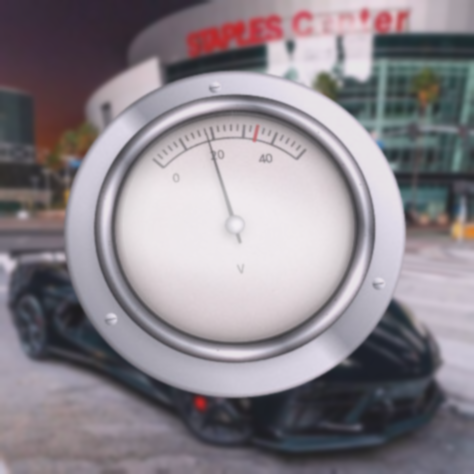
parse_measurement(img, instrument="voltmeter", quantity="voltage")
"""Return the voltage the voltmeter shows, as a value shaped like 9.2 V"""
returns 18 V
